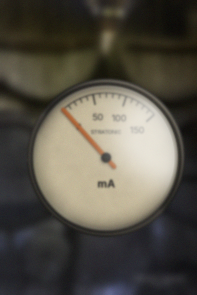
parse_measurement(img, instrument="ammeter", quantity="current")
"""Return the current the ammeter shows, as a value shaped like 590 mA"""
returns 0 mA
